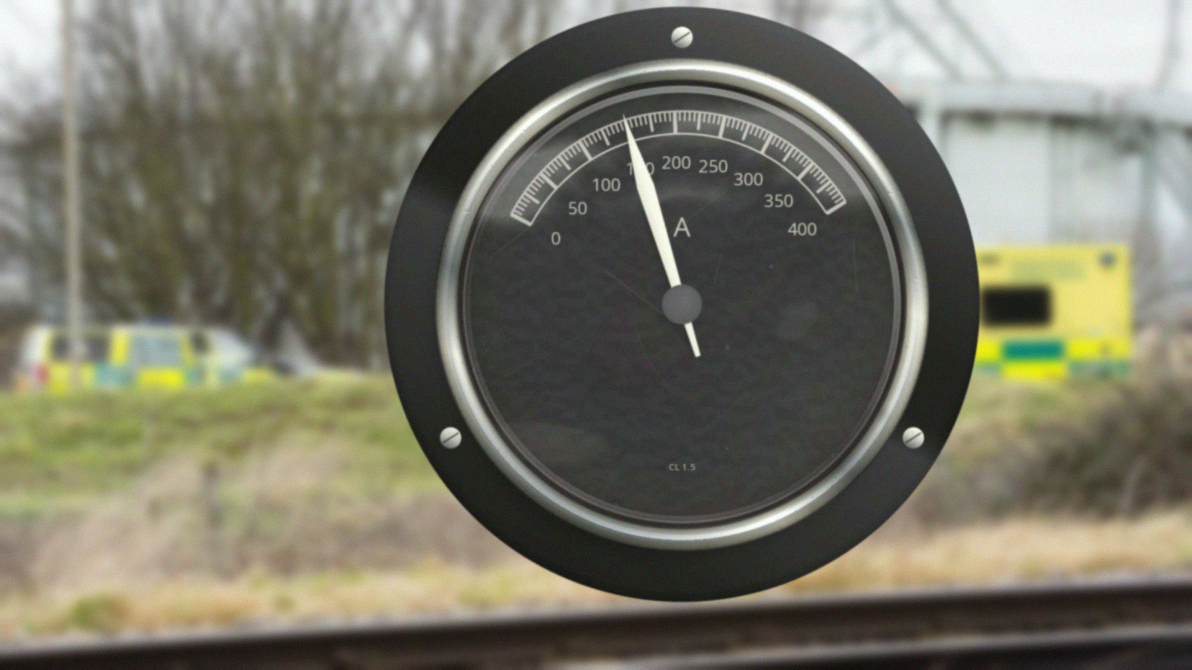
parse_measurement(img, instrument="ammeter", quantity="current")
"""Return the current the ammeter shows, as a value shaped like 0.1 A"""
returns 150 A
